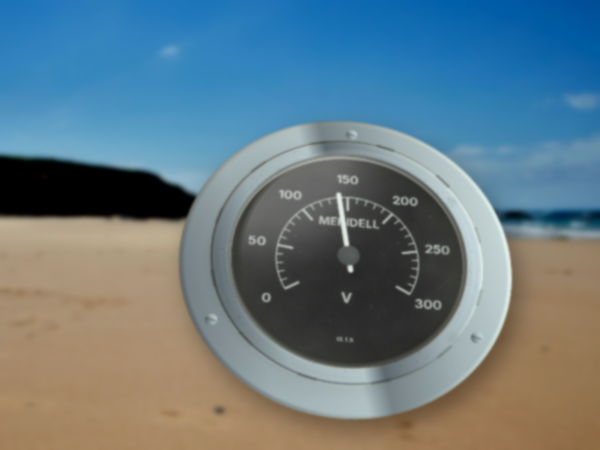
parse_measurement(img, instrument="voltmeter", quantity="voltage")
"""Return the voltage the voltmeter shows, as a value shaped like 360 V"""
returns 140 V
